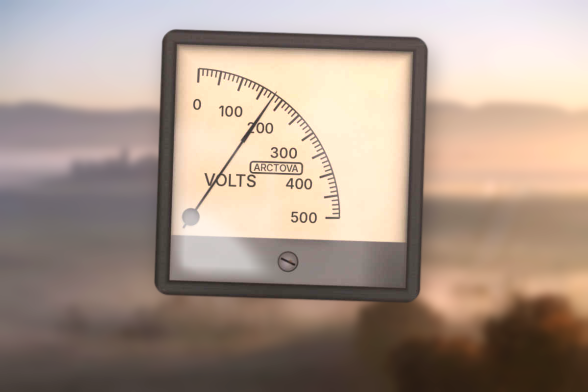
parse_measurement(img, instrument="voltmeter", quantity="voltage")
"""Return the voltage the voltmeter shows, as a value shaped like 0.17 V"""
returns 180 V
